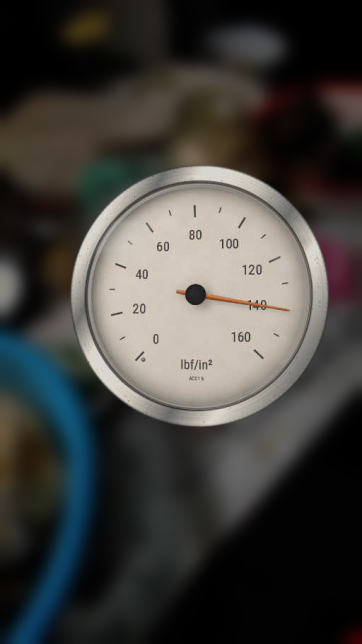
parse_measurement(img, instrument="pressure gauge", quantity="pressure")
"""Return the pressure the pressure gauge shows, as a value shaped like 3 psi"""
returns 140 psi
